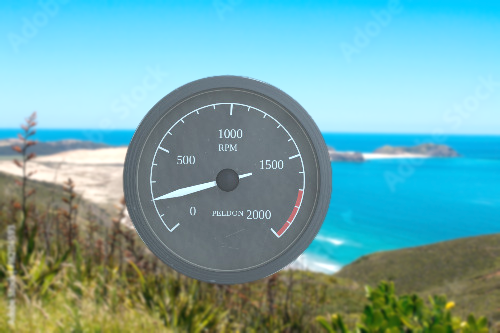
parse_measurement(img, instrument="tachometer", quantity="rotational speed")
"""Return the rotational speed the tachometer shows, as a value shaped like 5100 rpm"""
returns 200 rpm
